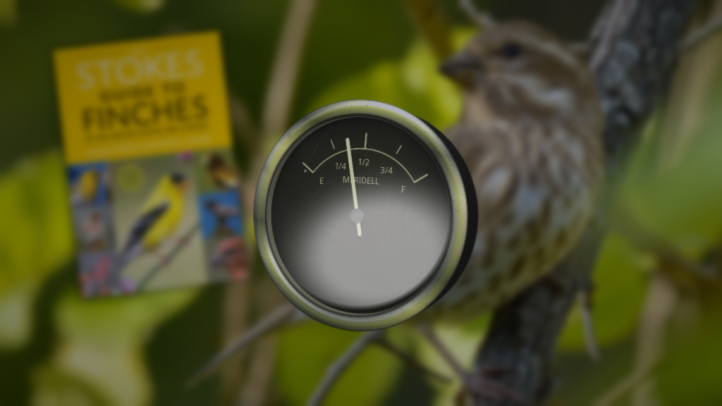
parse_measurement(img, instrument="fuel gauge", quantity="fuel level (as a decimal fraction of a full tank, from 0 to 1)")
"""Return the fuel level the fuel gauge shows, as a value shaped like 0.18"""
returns 0.375
